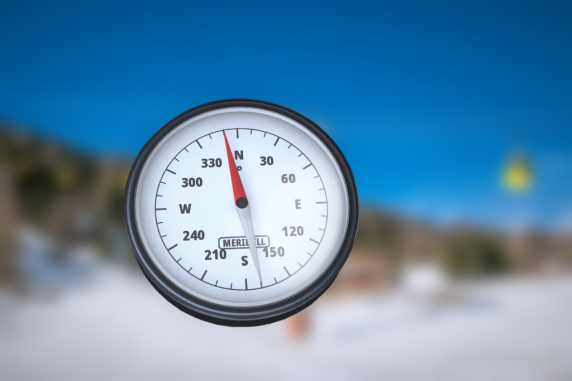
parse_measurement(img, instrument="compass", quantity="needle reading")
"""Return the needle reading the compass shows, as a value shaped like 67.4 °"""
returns 350 °
